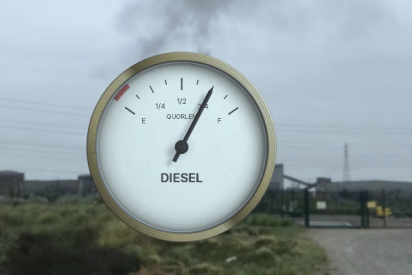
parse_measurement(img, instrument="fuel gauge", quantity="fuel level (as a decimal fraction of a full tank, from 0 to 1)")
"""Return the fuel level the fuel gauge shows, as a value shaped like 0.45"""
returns 0.75
